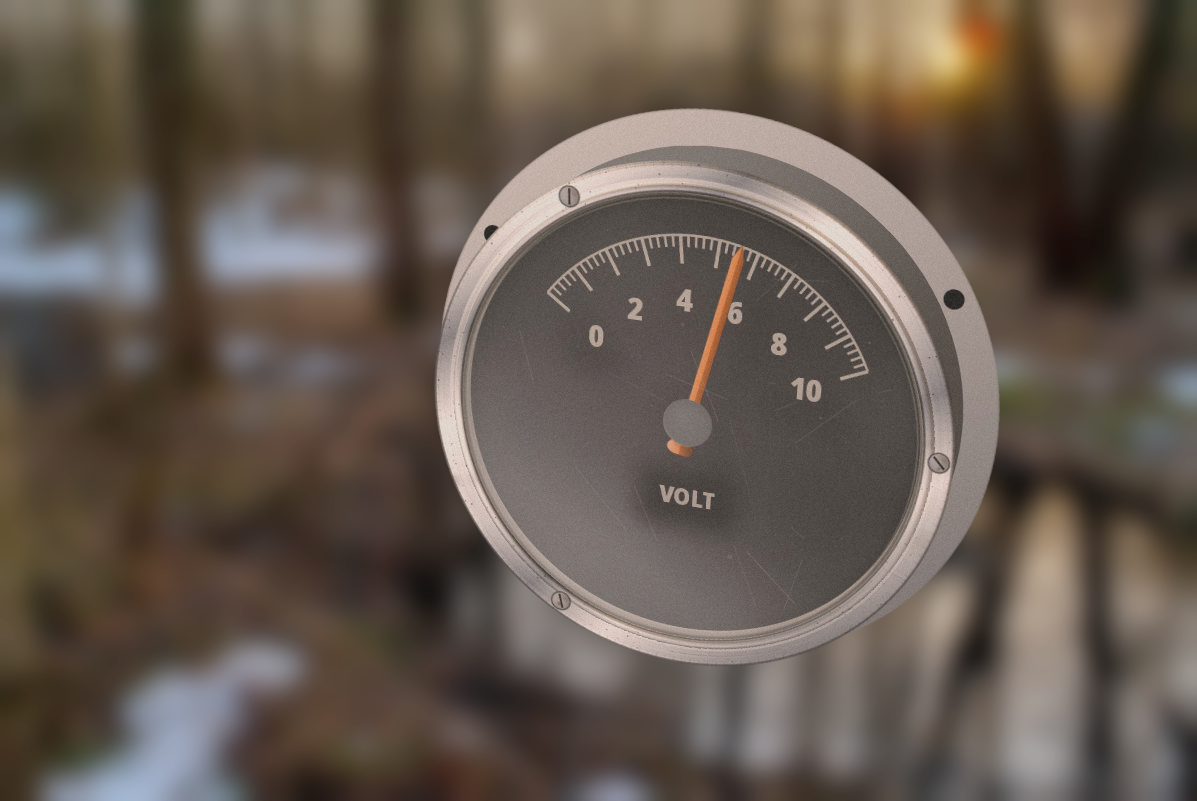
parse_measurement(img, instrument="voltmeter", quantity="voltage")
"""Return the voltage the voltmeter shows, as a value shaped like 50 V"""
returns 5.6 V
